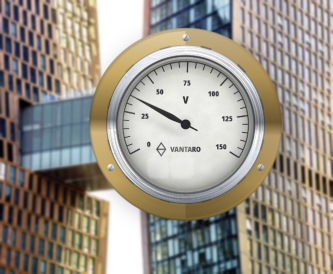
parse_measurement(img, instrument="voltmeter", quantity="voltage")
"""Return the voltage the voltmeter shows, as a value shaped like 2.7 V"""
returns 35 V
